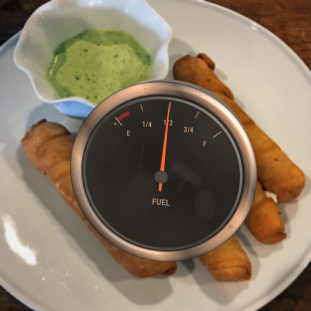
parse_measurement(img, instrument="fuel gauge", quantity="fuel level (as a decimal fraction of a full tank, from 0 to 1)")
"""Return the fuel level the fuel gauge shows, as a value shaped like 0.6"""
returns 0.5
